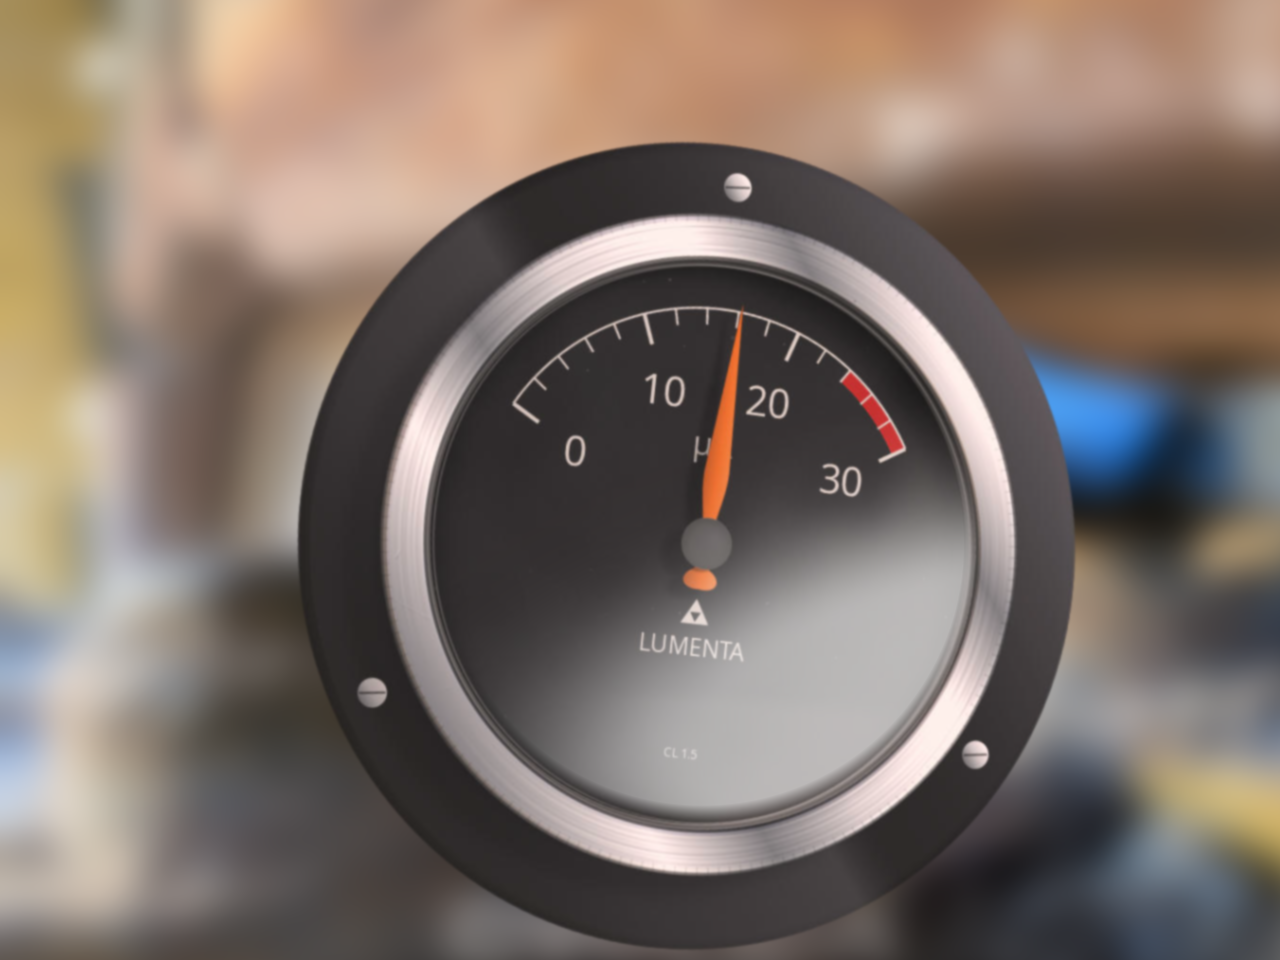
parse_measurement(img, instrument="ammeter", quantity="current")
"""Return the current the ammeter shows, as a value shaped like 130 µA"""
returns 16 µA
